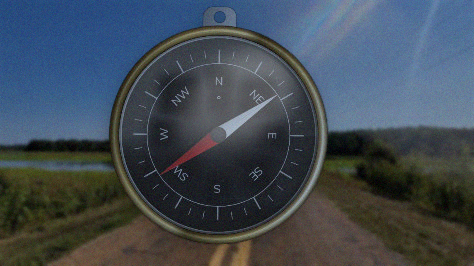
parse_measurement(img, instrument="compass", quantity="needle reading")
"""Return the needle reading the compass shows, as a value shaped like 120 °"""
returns 235 °
